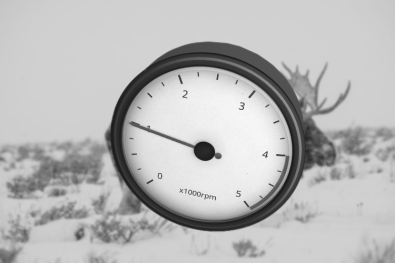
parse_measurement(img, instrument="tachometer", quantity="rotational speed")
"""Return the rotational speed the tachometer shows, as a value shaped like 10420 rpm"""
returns 1000 rpm
